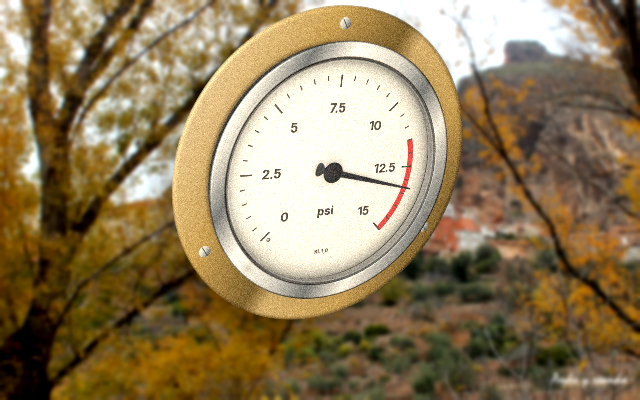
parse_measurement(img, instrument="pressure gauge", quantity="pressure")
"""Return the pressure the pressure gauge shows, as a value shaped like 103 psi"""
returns 13.25 psi
